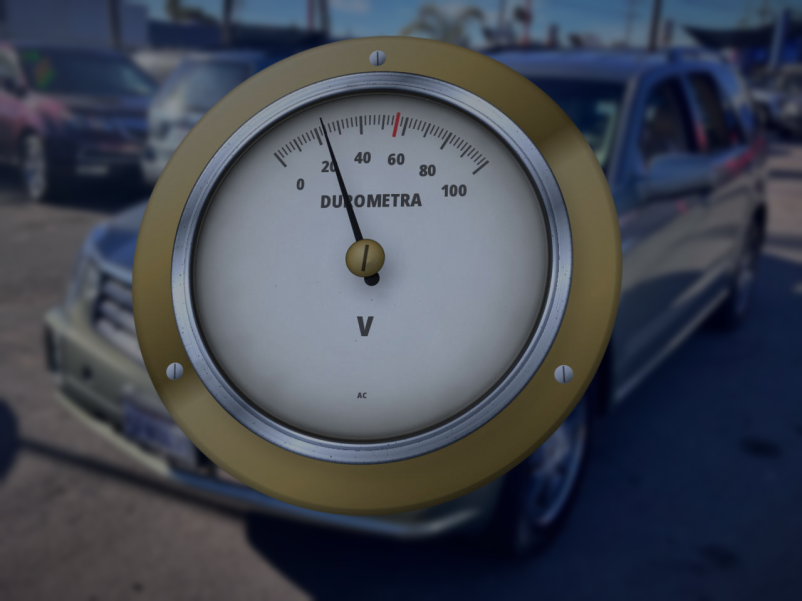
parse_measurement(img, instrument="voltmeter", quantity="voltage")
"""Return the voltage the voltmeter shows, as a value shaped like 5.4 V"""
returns 24 V
